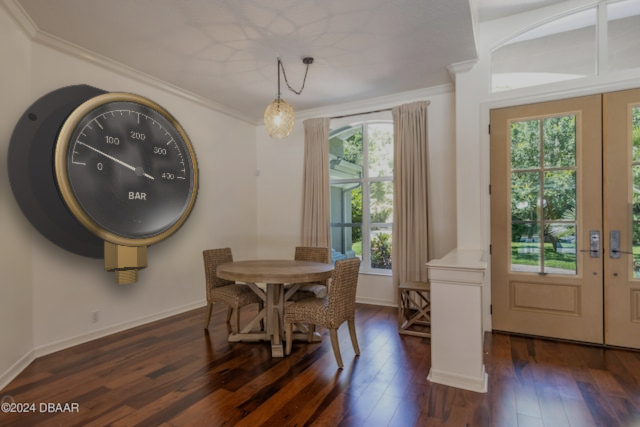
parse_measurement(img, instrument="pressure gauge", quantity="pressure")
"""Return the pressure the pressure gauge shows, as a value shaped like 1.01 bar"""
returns 40 bar
